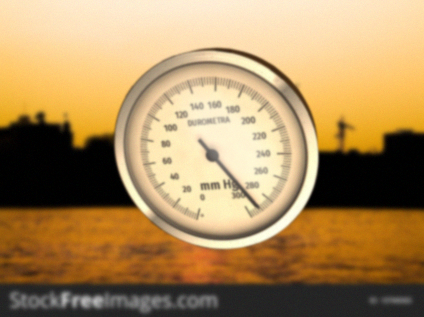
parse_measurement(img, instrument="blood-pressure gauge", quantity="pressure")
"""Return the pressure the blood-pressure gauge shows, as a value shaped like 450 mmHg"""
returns 290 mmHg
